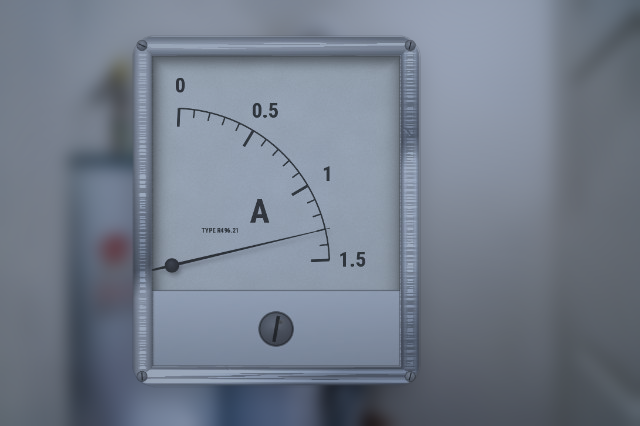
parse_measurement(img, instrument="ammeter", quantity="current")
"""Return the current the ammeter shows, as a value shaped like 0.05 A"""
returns 1.3 A
